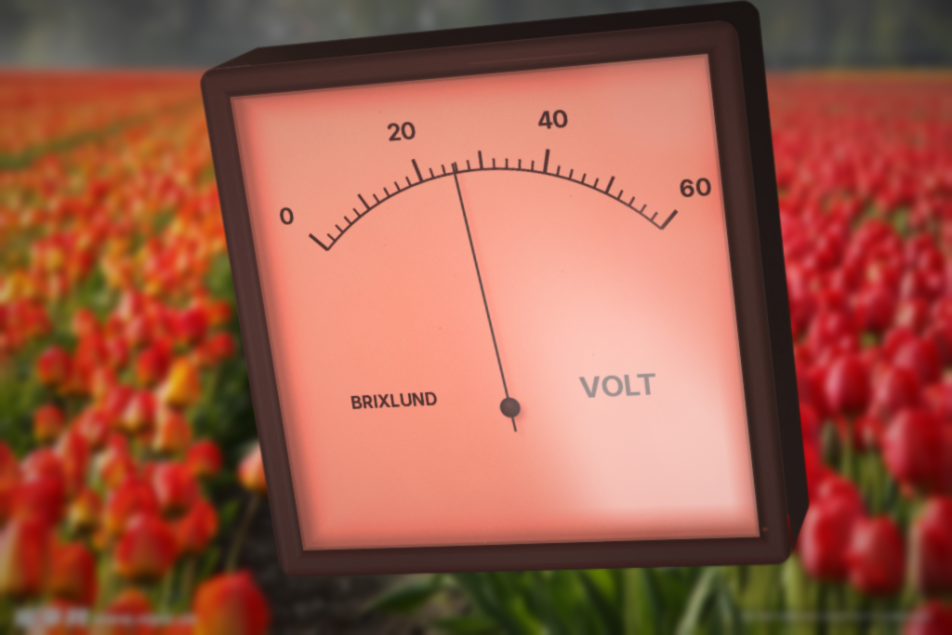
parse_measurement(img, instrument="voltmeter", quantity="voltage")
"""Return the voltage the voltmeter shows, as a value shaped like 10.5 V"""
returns 26 V
